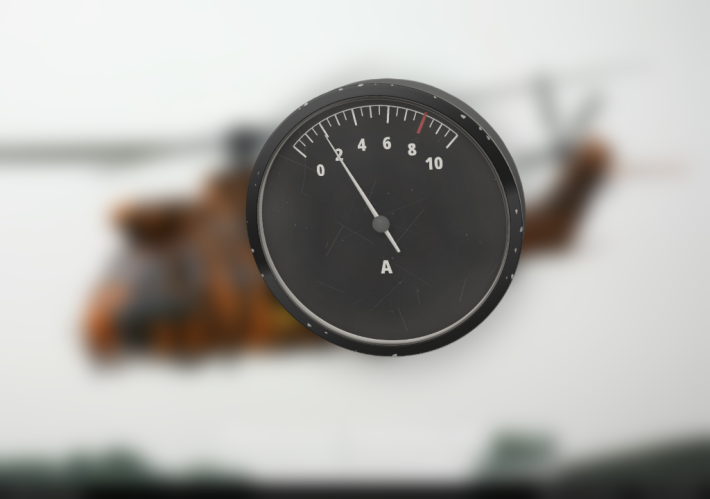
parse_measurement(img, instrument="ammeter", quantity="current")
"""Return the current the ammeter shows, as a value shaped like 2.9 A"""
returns 2 A
